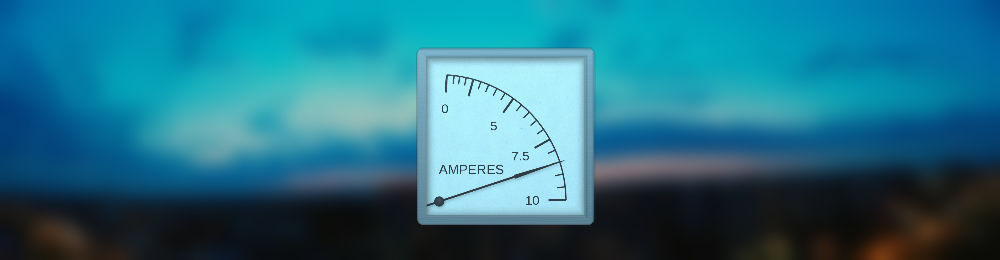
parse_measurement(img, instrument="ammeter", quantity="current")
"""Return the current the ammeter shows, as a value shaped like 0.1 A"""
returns 8.5 A
